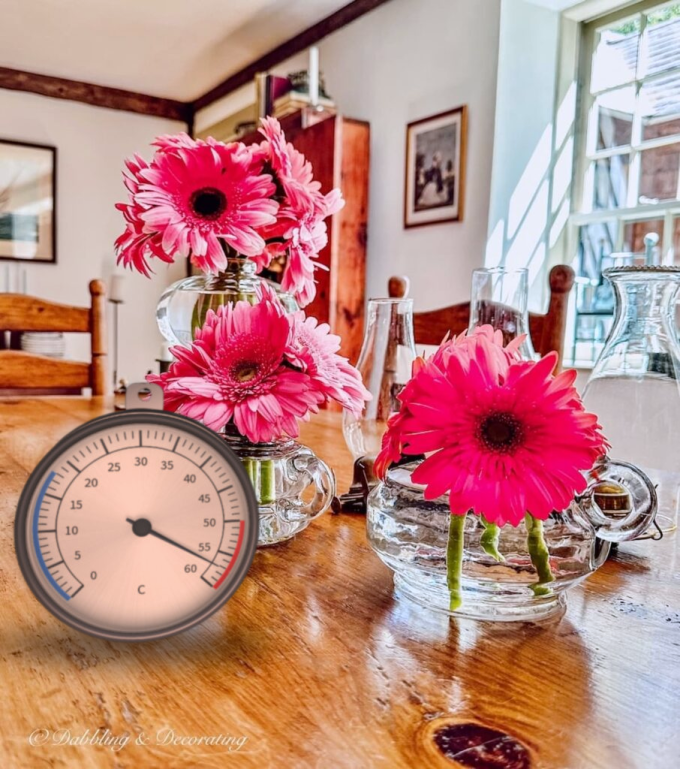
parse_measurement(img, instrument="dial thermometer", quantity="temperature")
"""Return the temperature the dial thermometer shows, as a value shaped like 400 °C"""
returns 57 °C
